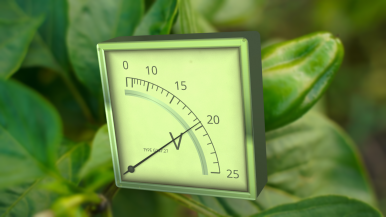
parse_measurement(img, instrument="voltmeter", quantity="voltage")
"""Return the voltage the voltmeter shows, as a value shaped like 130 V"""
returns 19.5 V
